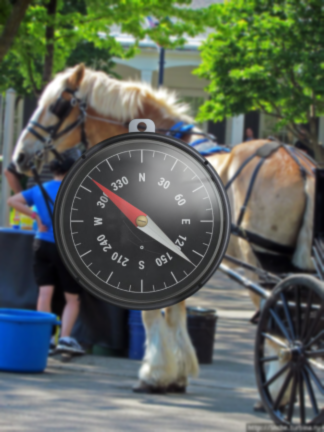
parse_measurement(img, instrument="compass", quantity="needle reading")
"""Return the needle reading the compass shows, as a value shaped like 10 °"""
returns 310 °
